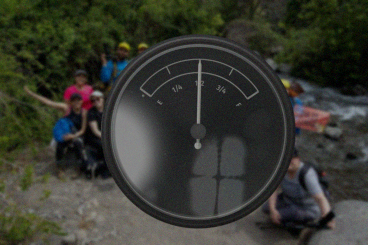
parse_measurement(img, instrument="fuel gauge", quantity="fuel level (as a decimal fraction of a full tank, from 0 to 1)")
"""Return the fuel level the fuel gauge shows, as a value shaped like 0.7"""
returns 0.5
